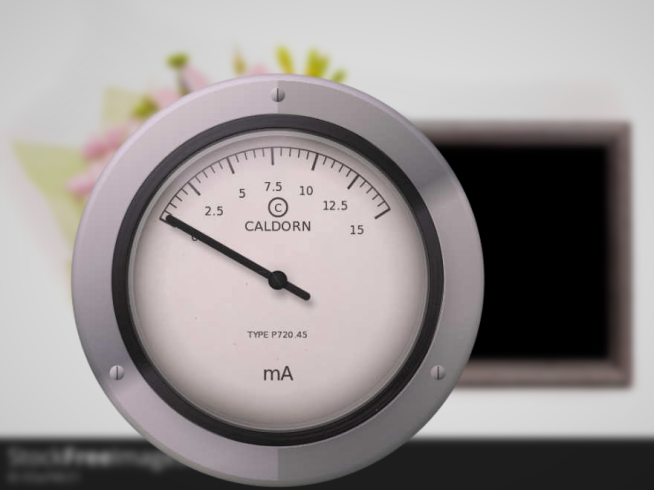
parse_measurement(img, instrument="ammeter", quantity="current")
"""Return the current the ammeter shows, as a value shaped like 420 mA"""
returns 0.25 mA
